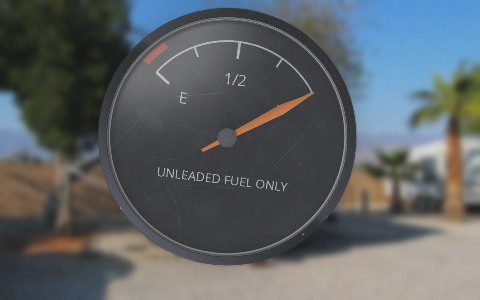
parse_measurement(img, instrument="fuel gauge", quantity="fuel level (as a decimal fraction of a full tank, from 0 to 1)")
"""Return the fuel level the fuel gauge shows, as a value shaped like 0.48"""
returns 1
